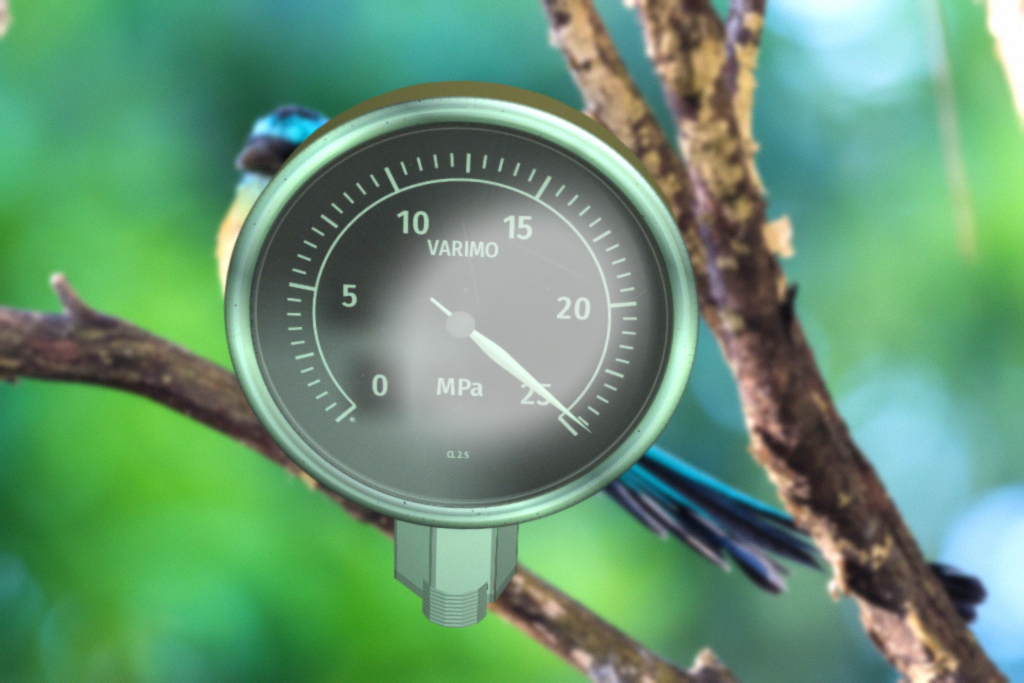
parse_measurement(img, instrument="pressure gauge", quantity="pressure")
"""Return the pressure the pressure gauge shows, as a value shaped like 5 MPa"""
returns 24.5 MPa
